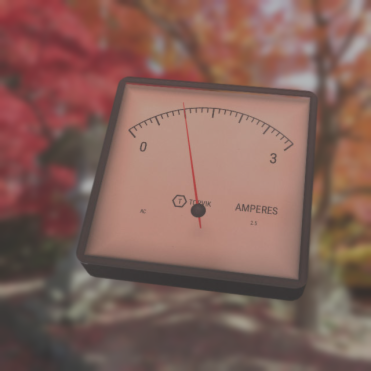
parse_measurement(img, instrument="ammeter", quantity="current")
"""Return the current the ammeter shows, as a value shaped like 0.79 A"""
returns 1 A
